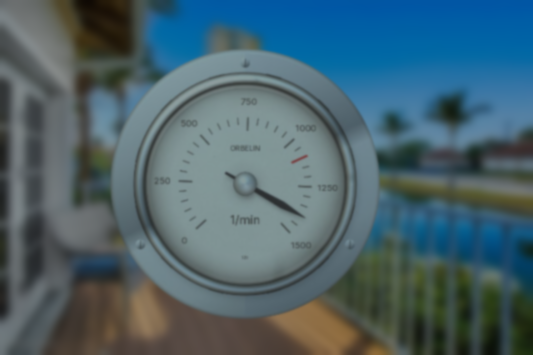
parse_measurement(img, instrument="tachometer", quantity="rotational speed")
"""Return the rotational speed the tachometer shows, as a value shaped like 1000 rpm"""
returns 1400 rpm
